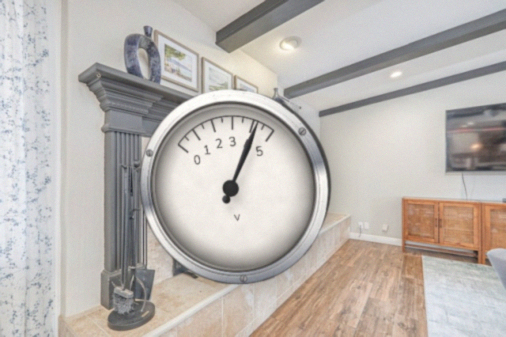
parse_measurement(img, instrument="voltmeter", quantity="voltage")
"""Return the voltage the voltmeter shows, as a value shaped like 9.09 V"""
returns 4.25 V
